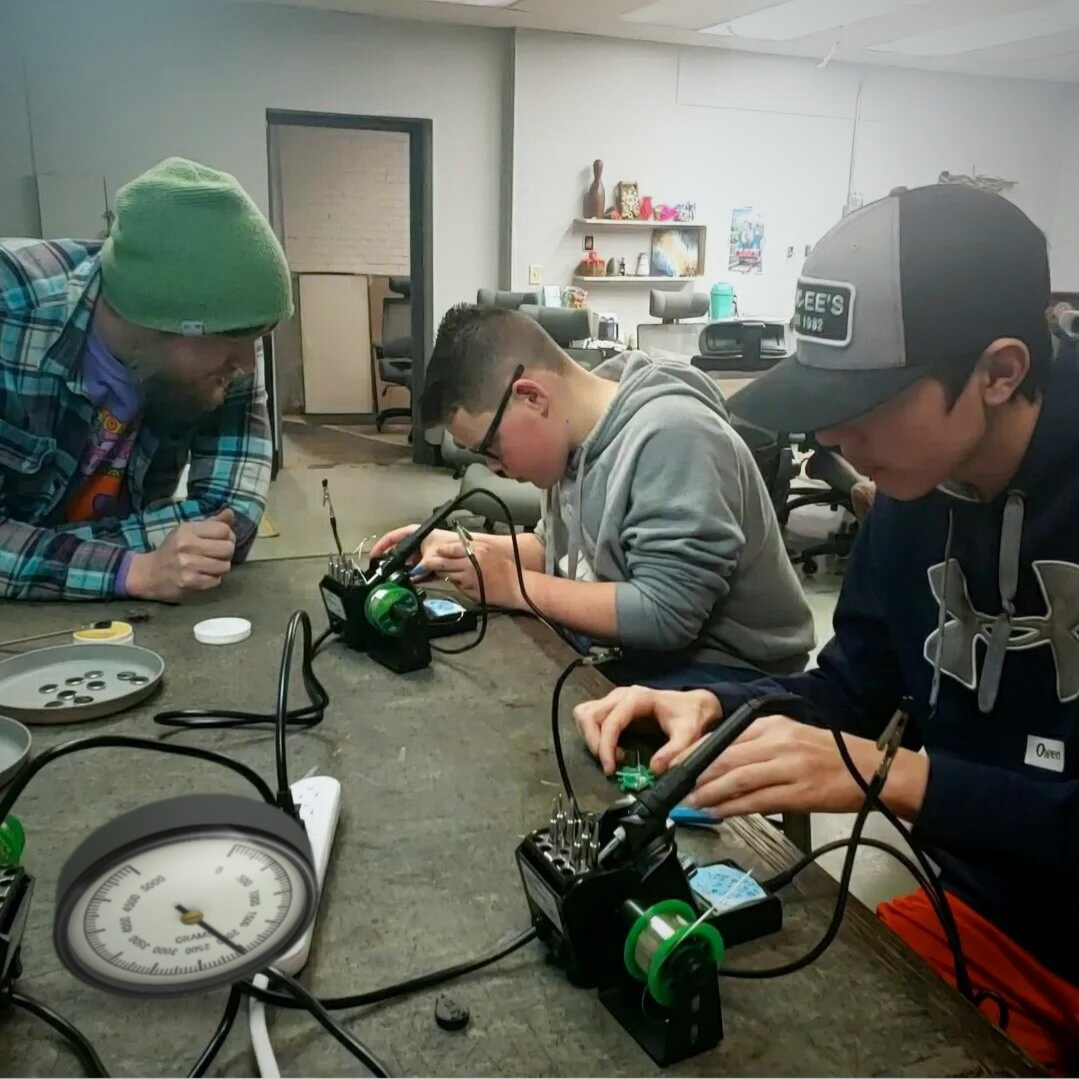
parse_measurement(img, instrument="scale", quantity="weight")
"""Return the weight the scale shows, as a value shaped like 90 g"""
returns 2000 g
